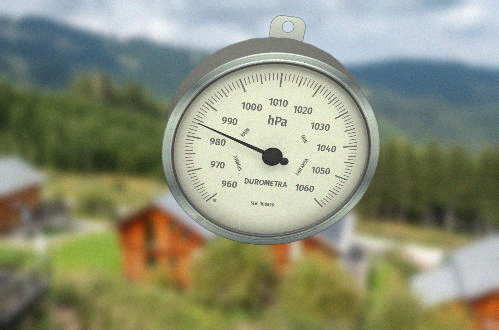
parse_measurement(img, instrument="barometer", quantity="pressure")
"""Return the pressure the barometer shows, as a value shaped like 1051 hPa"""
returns 985 hPa
